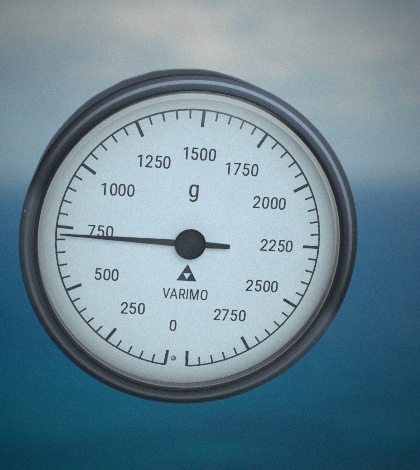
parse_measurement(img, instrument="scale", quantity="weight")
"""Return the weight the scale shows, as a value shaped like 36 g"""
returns 725 g
